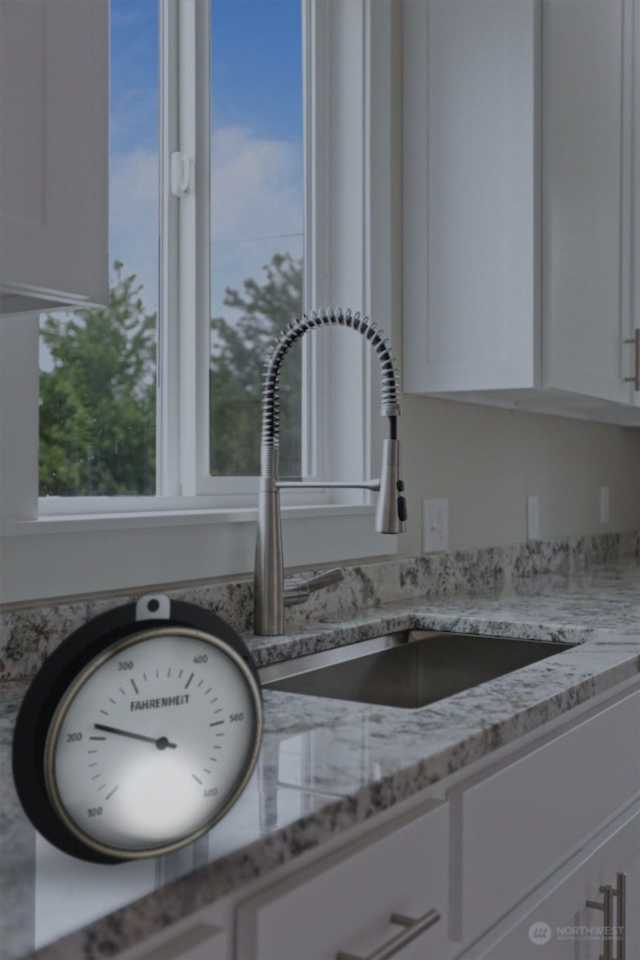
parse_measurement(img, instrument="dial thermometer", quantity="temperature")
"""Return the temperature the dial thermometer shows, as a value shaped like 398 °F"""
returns 220 °F
